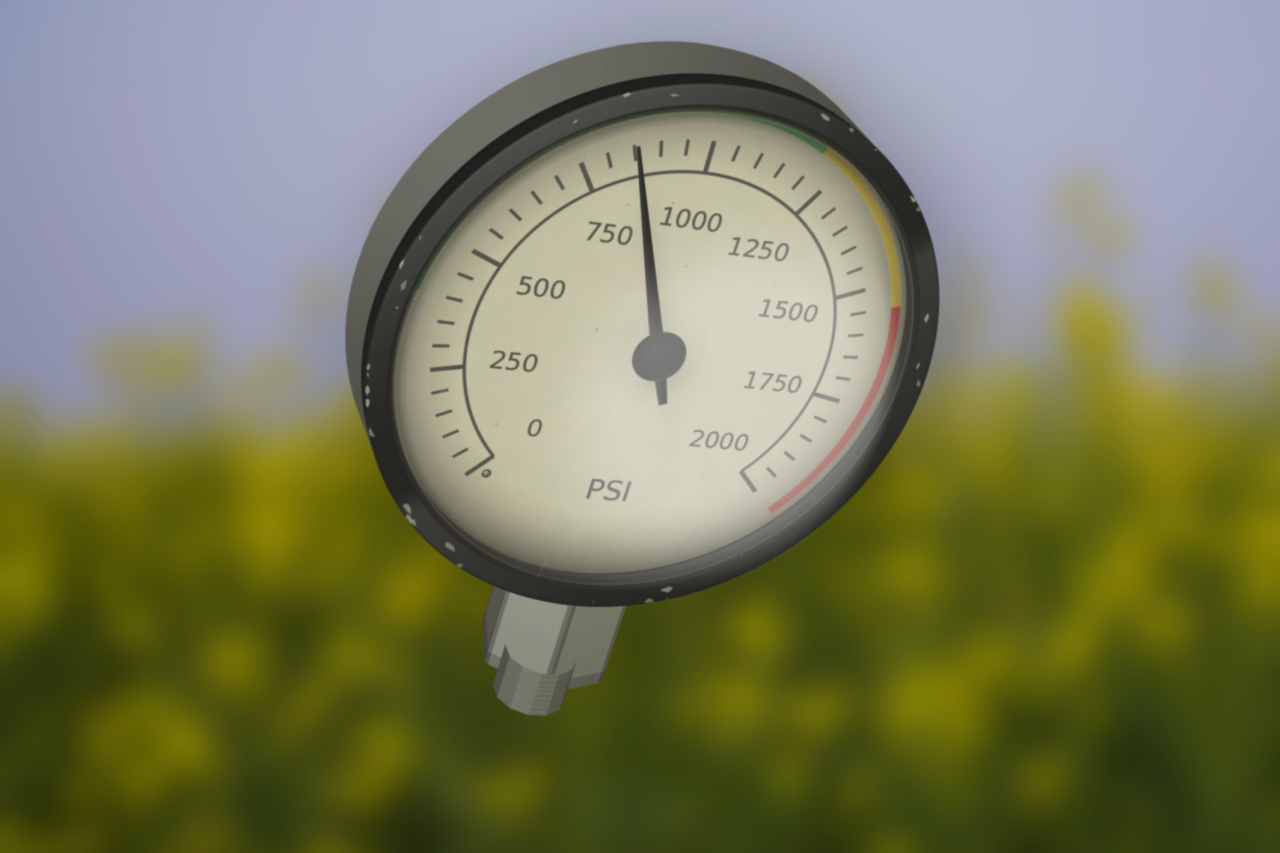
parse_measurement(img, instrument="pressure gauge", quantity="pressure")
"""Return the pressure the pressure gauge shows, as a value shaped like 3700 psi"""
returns 850 psi
